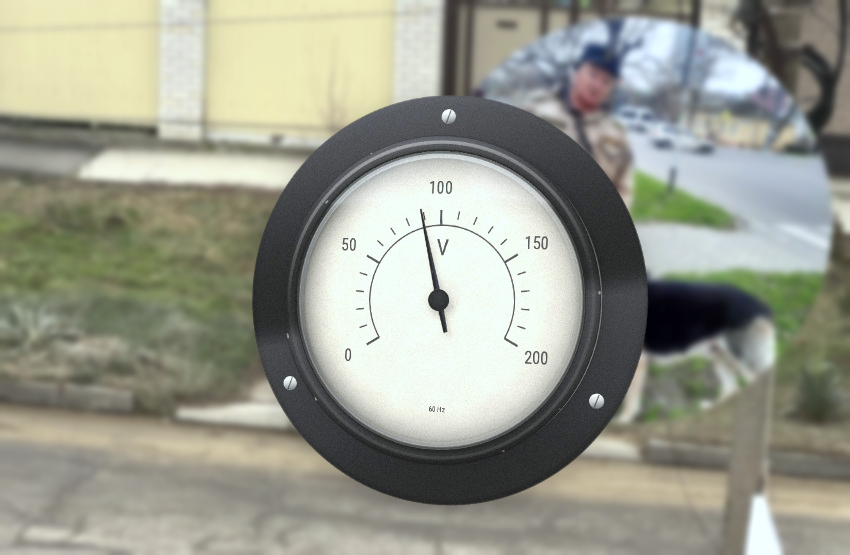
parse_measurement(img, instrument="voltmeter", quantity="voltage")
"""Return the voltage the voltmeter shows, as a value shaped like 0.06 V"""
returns 90 V
